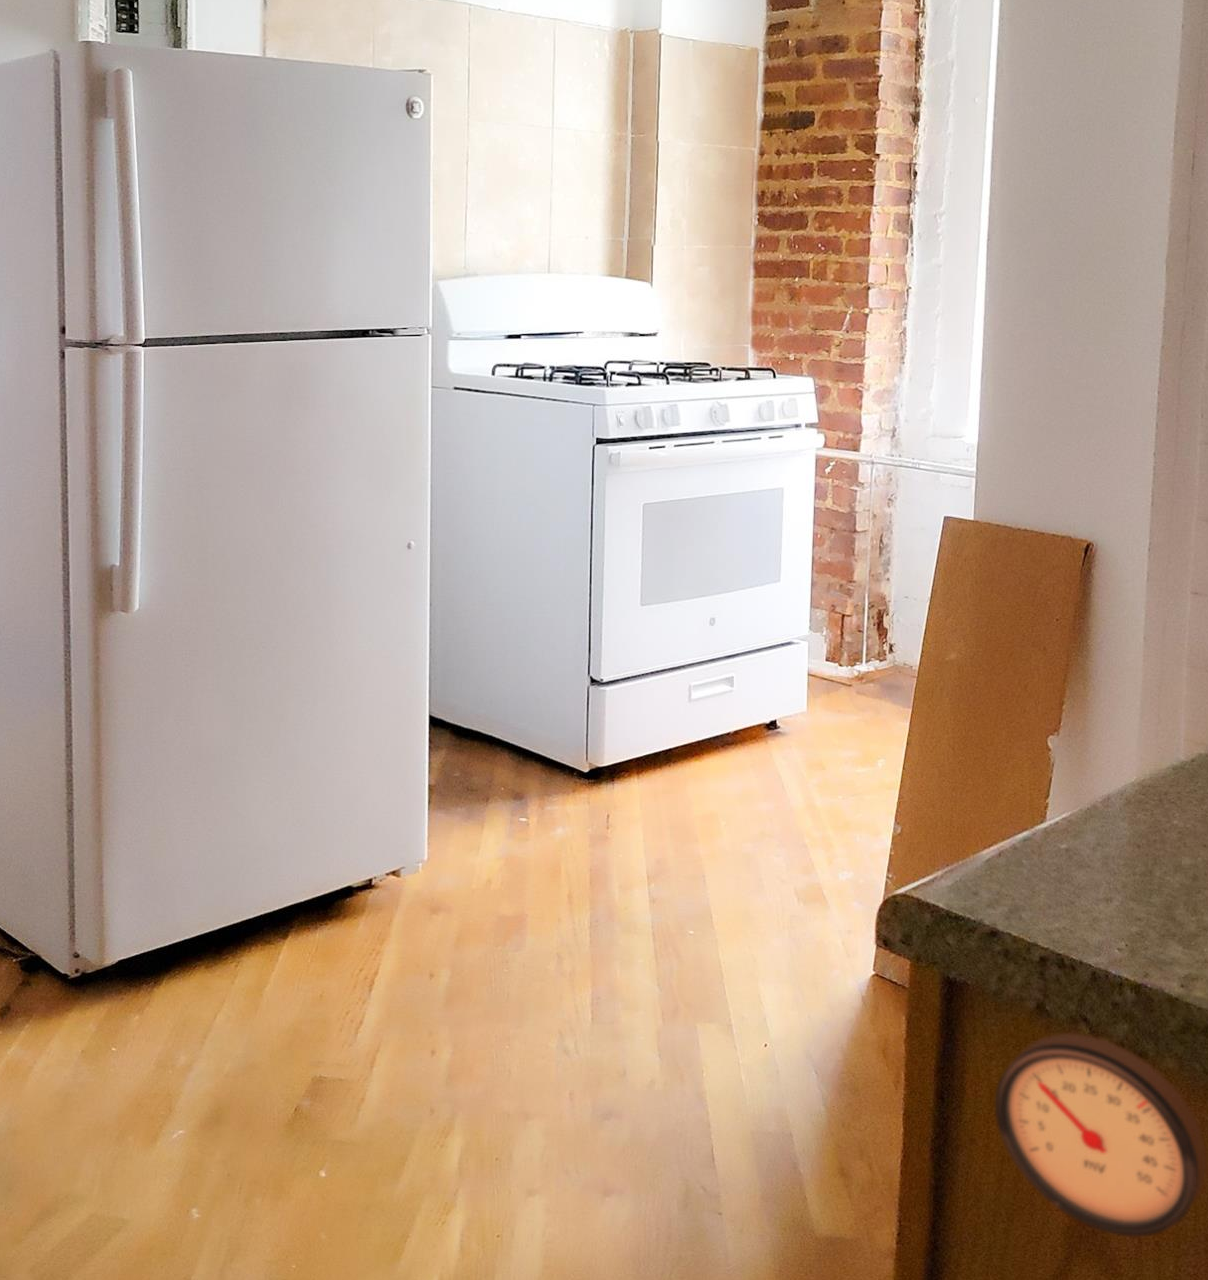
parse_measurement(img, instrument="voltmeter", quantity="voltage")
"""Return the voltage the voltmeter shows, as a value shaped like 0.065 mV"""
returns 15 mV
